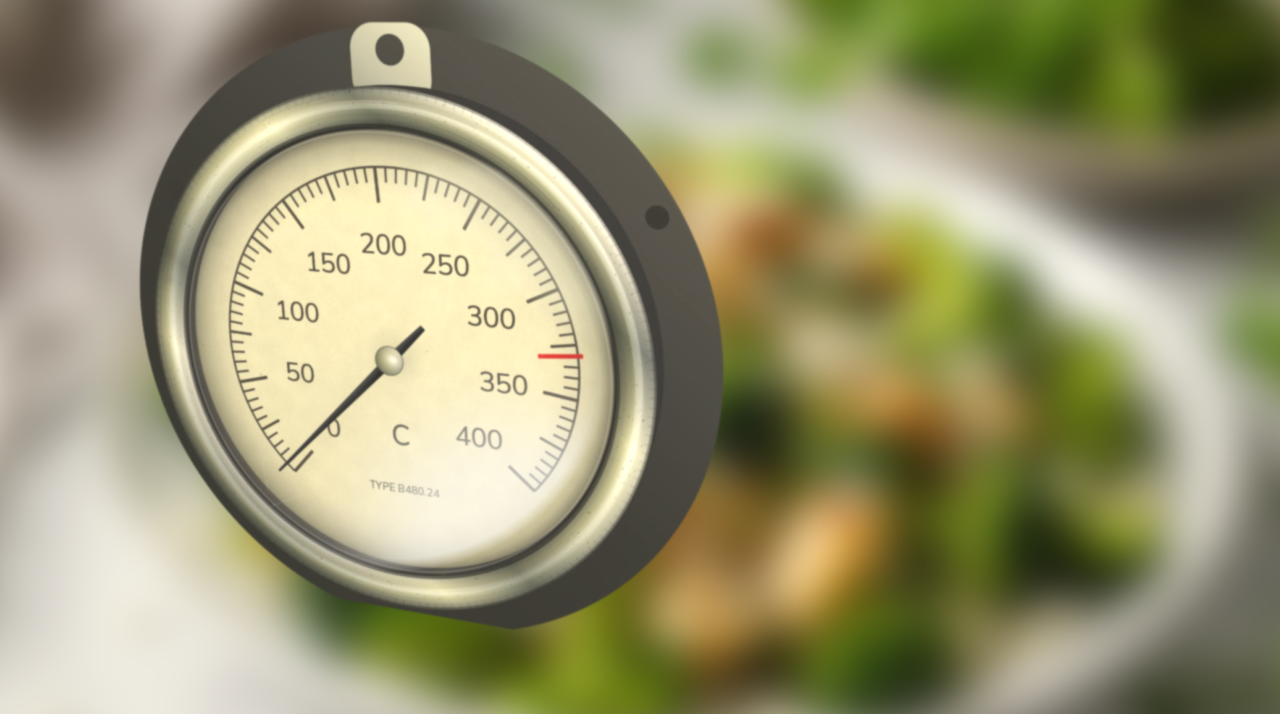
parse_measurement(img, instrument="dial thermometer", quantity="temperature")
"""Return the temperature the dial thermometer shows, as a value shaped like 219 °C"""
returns 5 °C
